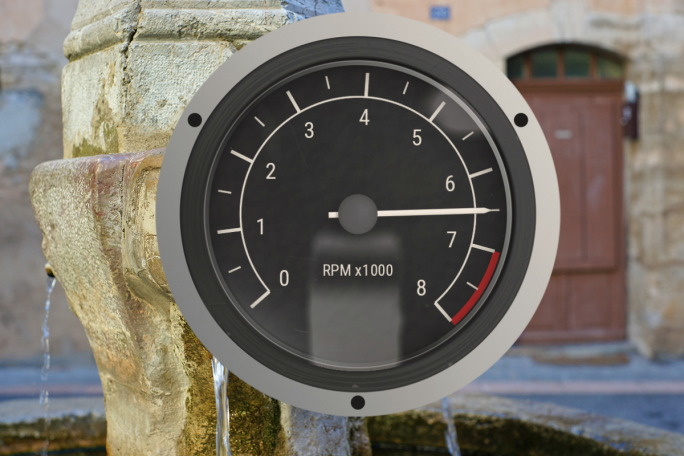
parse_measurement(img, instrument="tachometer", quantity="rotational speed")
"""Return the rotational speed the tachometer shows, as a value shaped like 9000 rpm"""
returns 6500 rpm
